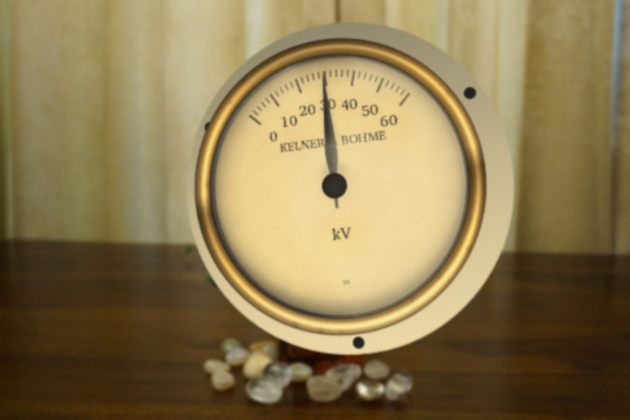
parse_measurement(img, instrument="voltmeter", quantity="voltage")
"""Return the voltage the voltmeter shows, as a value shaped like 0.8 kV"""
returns 30 kV
